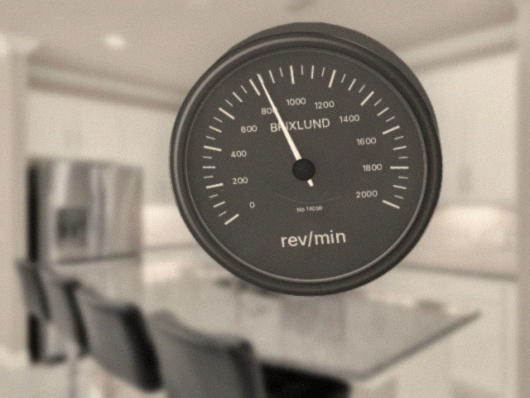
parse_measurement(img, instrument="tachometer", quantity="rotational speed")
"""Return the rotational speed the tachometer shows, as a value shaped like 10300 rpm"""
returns 850 rpm
